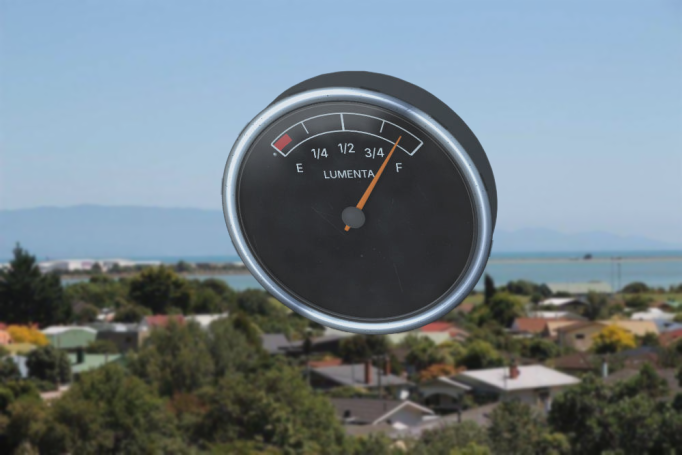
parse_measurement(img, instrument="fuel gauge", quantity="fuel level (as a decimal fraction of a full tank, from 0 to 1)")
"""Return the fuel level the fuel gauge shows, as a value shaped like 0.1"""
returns 0.875
